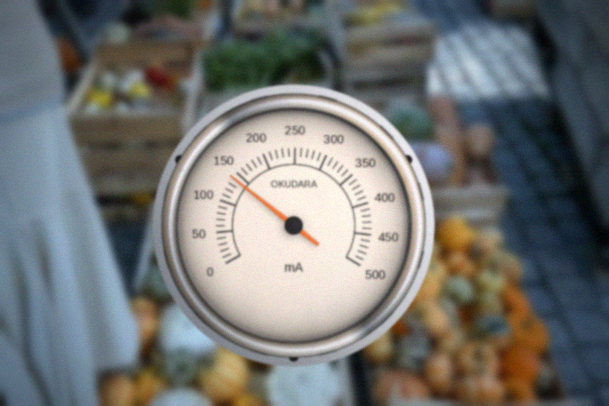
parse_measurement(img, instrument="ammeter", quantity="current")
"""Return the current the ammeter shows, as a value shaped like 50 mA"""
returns 140 mA
